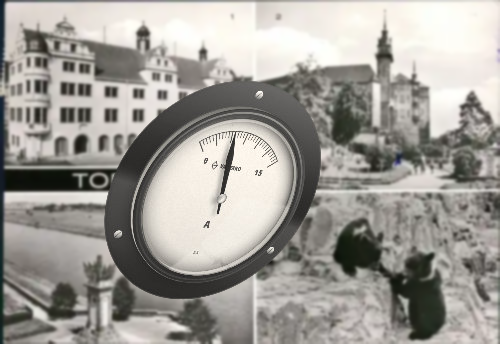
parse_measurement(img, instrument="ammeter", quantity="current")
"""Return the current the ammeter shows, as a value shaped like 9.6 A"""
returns 5 A
